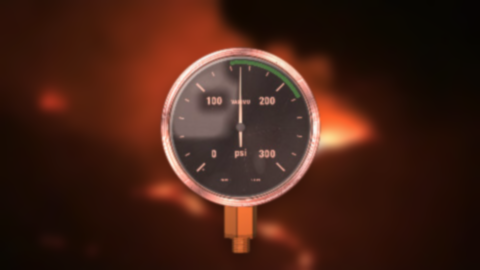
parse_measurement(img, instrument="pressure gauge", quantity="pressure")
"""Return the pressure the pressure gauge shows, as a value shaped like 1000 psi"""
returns 150 psi
